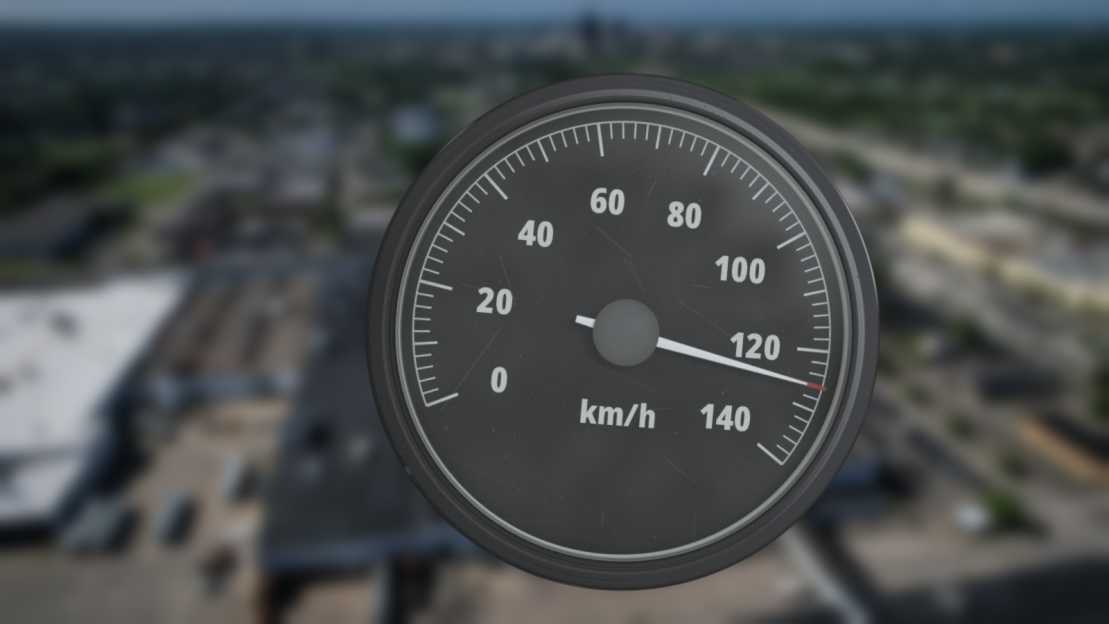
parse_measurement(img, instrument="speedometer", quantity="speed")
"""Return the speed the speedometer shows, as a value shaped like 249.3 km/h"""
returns 126 km/h
